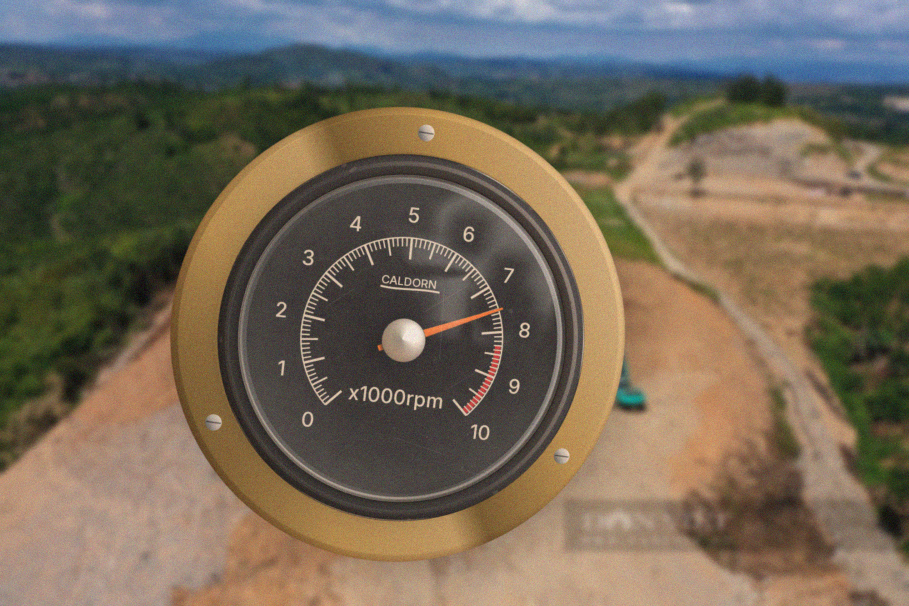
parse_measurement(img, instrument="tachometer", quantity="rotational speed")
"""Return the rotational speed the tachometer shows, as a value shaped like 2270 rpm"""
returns 7500 rpm
